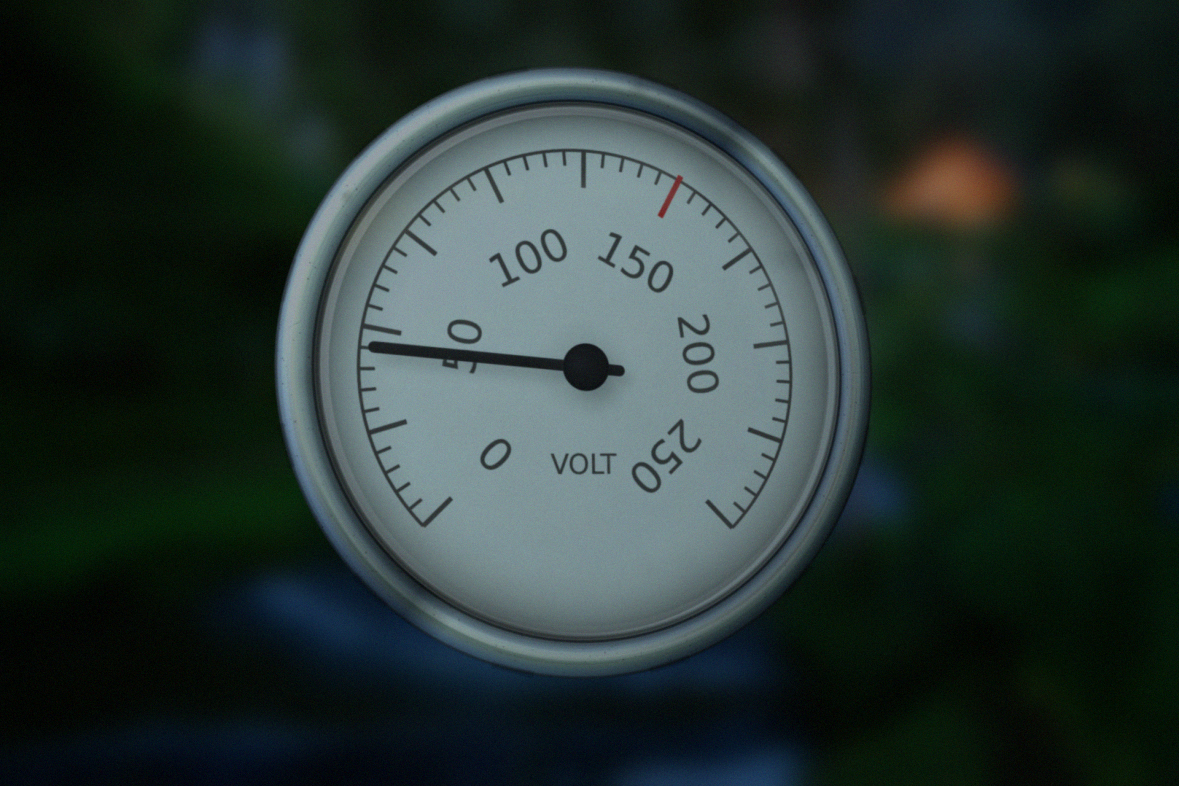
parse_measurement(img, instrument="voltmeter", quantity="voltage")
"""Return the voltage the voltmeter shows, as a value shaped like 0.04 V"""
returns 45 V
